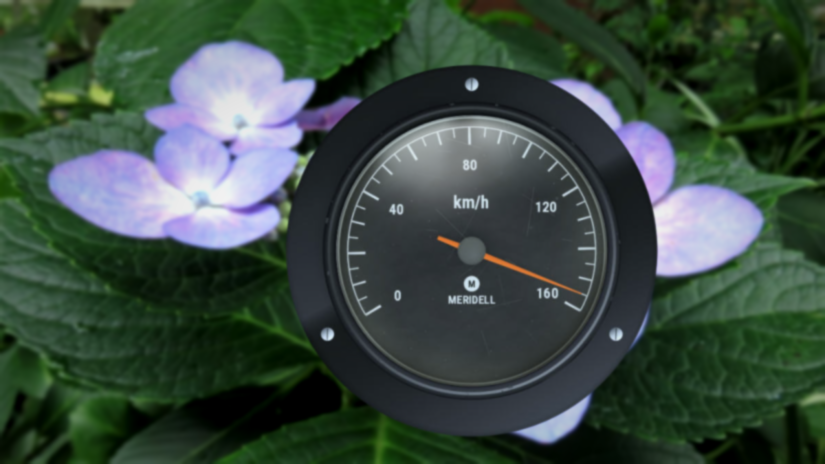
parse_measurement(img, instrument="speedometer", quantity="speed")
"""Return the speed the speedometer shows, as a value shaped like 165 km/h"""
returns 155 km/h
